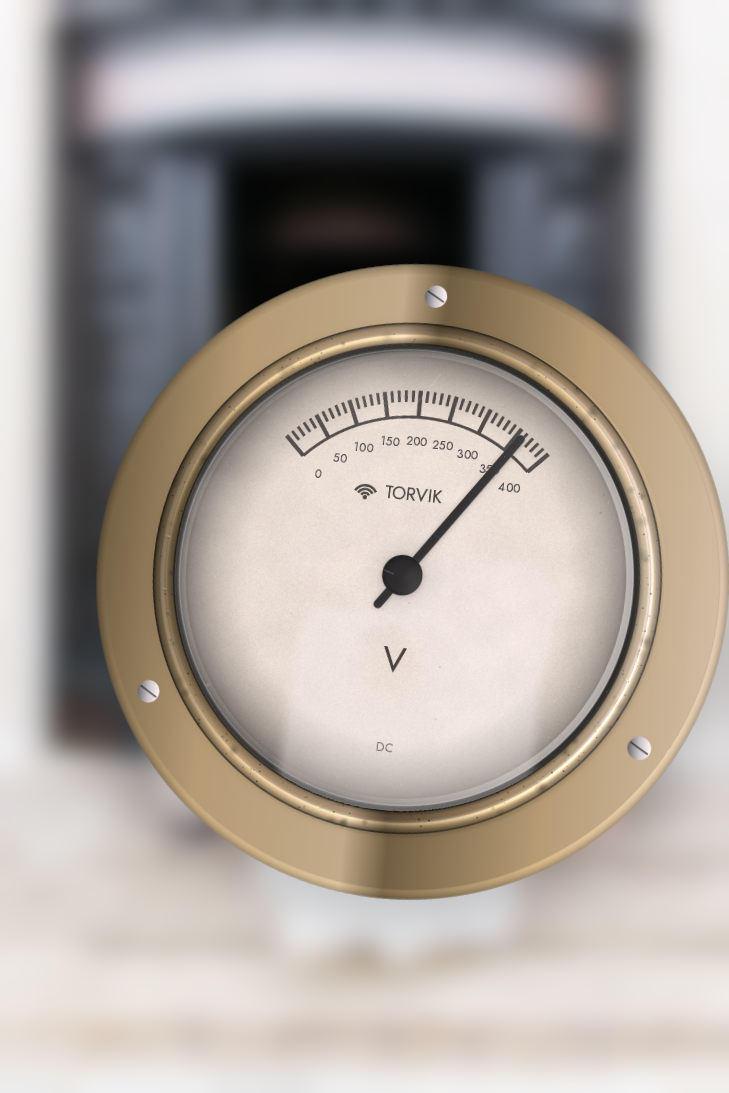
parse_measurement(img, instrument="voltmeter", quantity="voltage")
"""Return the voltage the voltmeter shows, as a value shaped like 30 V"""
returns 360 V
